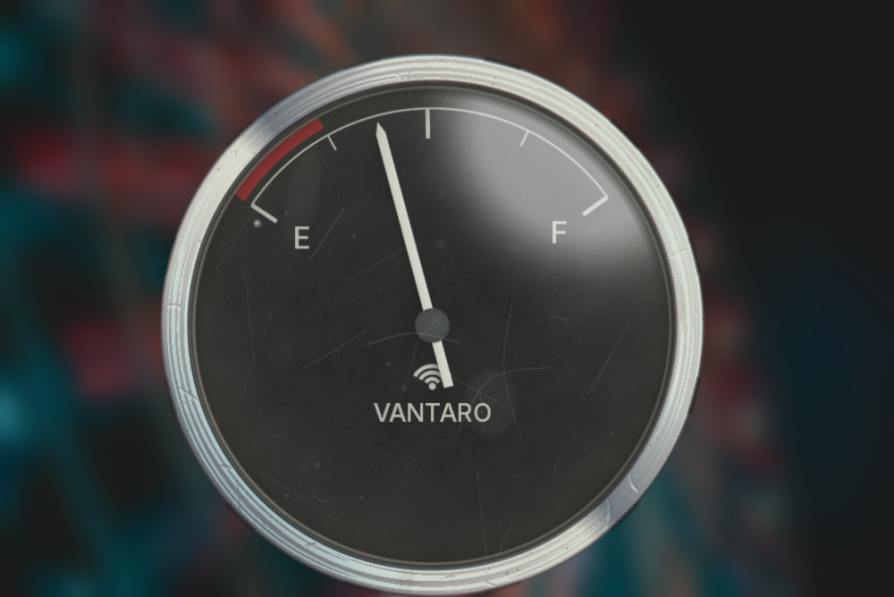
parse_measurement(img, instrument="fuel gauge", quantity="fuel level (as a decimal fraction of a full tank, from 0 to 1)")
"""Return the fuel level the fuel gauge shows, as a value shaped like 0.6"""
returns 0.375
